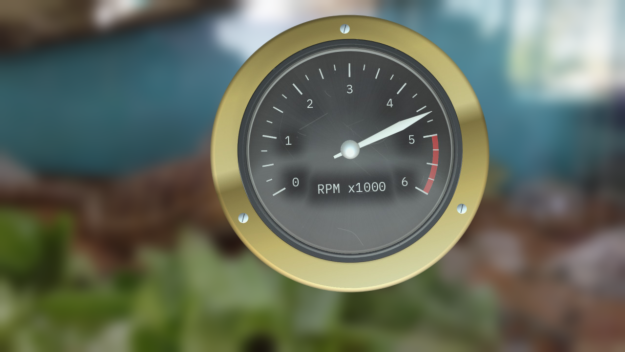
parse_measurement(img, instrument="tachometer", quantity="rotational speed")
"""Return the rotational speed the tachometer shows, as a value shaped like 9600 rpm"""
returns 4625 rpm
